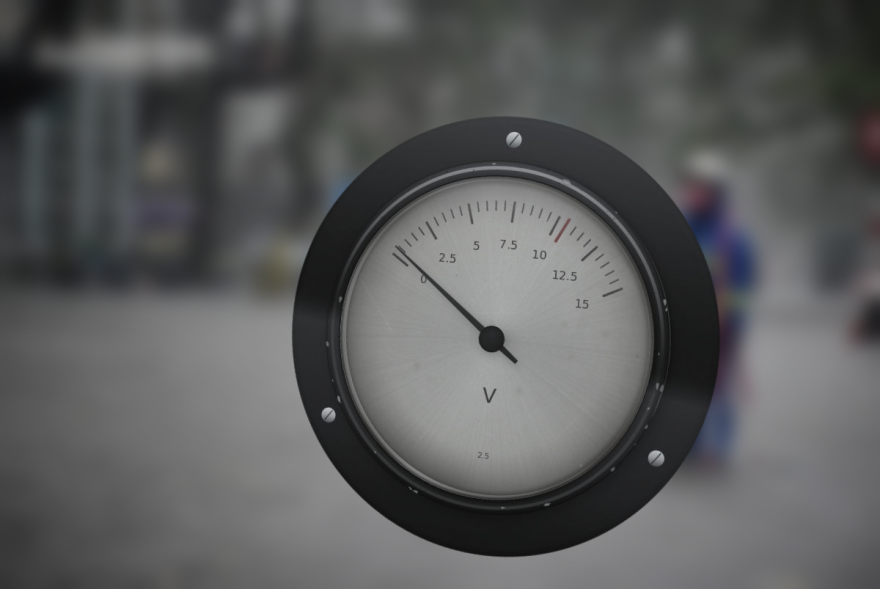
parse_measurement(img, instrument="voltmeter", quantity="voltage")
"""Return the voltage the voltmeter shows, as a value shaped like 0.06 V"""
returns 0.5 V
